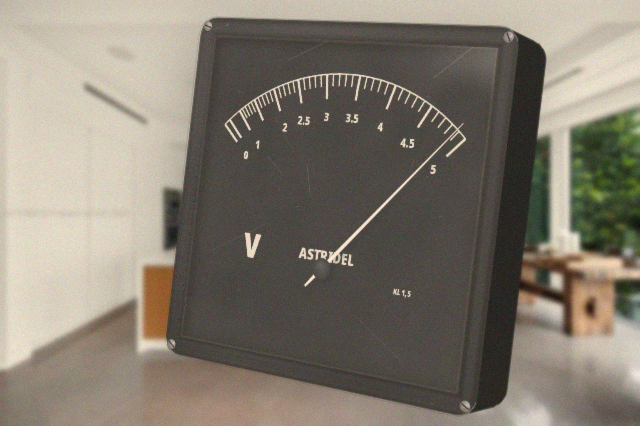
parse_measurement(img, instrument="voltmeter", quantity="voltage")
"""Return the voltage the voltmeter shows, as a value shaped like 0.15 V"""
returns 4.9 V
